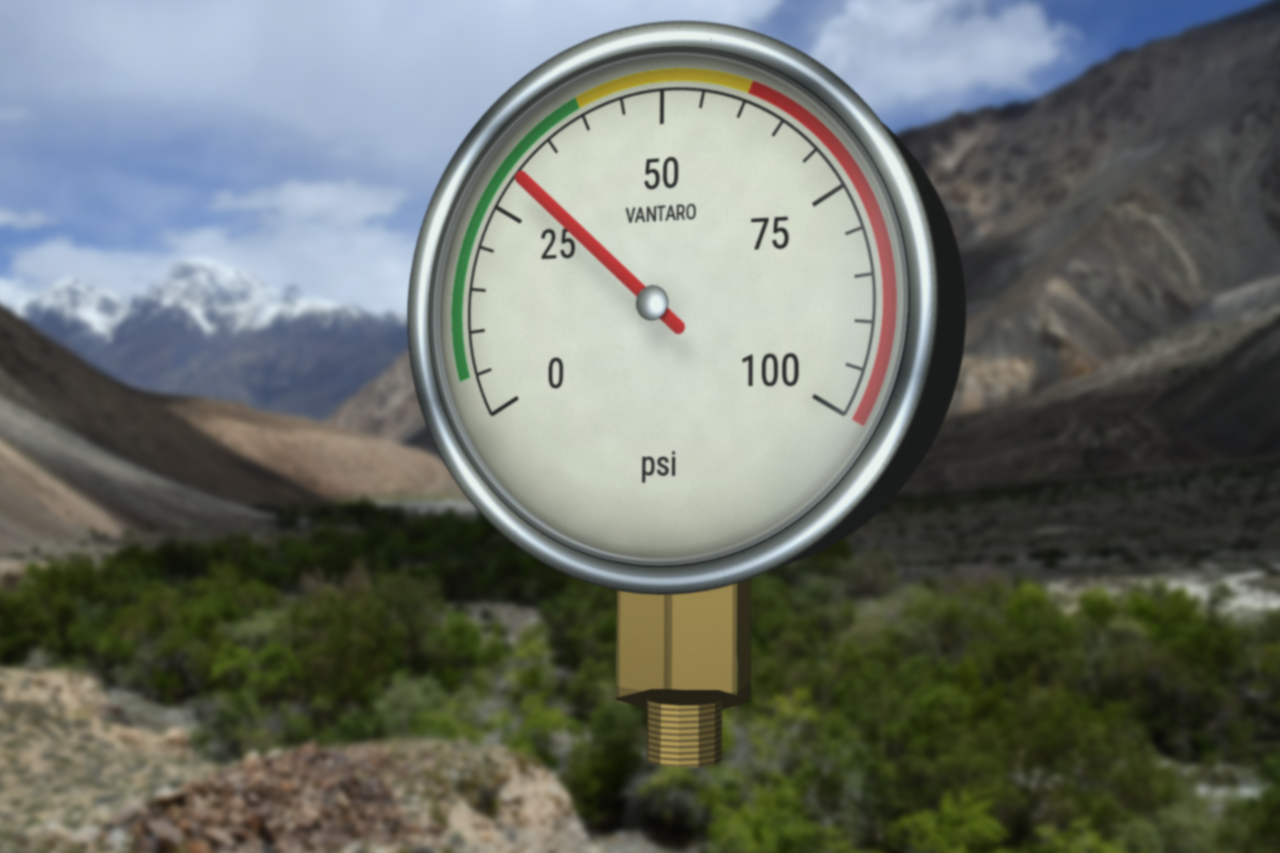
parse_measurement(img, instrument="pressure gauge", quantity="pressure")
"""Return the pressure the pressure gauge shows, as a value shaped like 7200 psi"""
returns 30 psi
